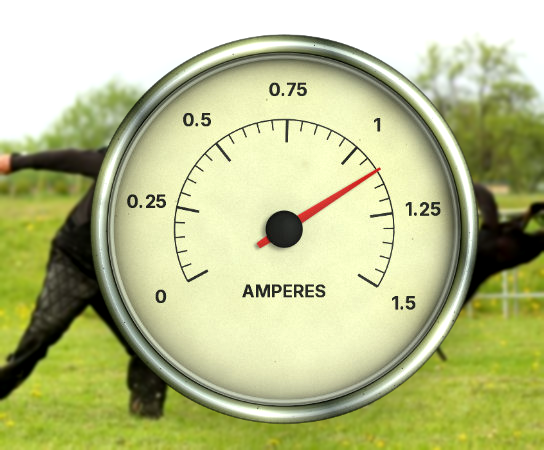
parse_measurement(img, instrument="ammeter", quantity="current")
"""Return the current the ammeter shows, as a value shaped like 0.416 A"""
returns 1.1 A
